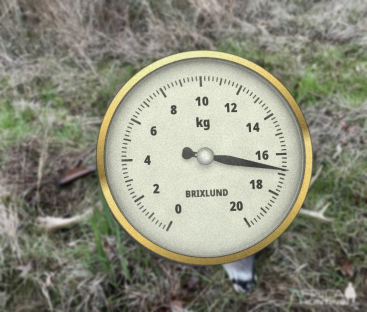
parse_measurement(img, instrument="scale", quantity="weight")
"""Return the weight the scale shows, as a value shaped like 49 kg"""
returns 16.8 kg
